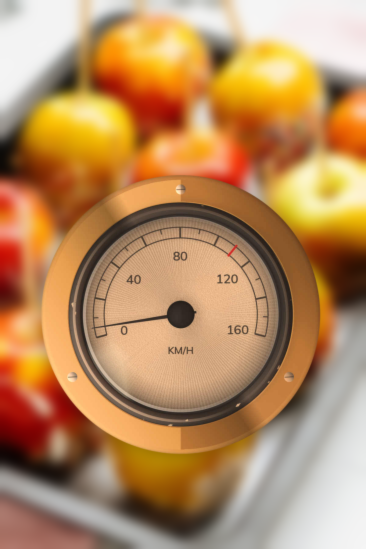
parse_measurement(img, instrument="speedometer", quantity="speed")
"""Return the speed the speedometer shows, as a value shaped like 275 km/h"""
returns 5 km/h
